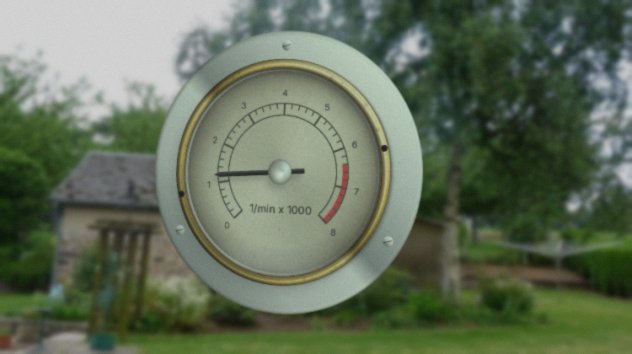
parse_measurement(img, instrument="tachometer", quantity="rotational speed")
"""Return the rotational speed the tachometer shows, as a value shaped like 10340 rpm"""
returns 1200 rpm
